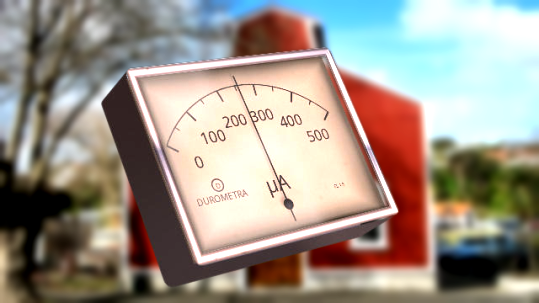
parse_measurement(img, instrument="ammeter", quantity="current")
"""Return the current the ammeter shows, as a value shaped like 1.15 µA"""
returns 250 µA
